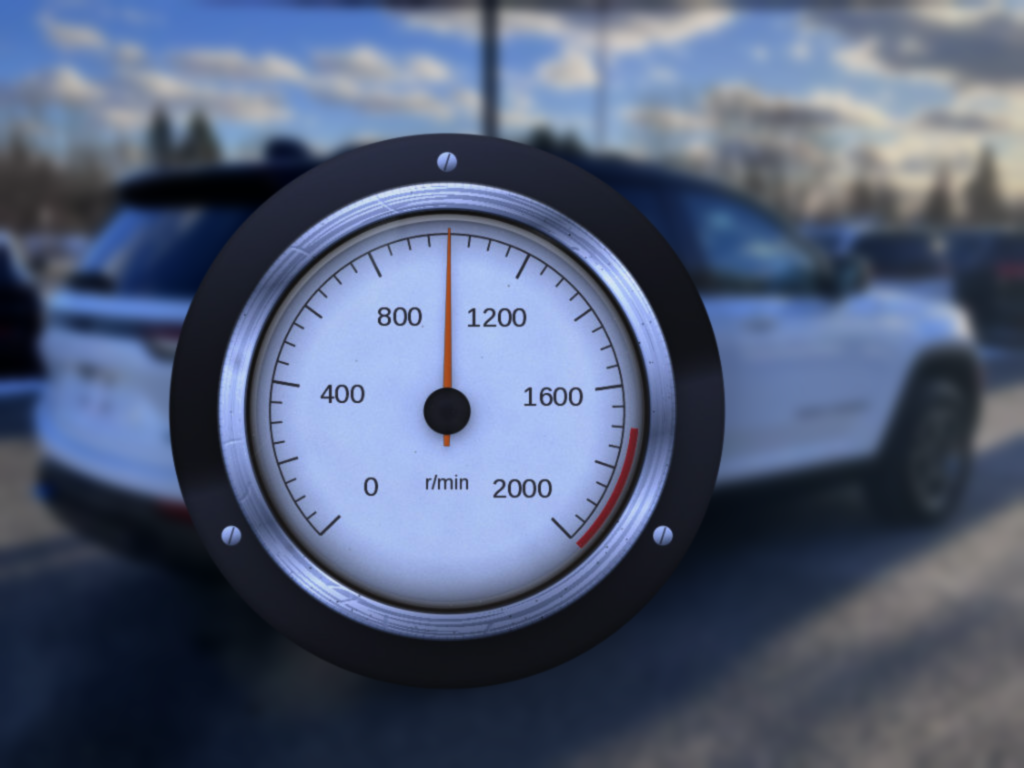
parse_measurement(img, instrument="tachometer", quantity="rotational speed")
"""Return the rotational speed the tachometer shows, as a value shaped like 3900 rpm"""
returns 1000 rpm
